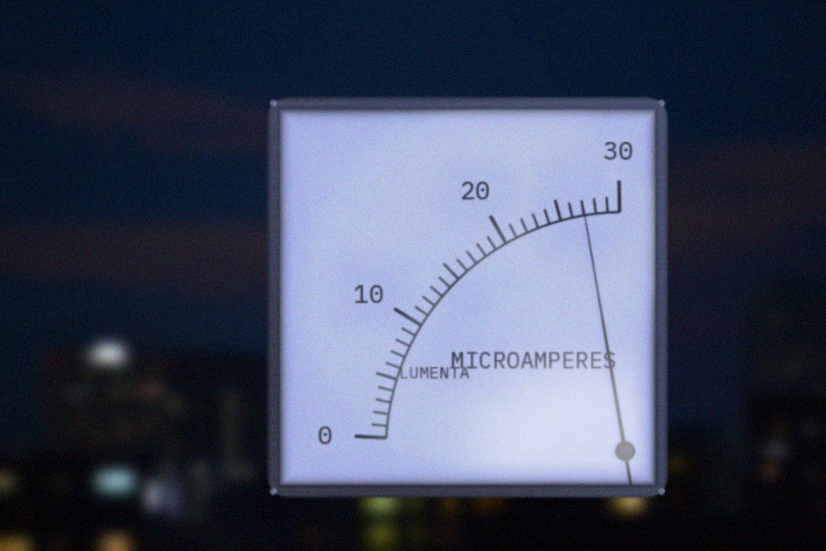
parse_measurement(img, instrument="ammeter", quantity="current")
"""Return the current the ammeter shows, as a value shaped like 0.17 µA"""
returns 27 µA
